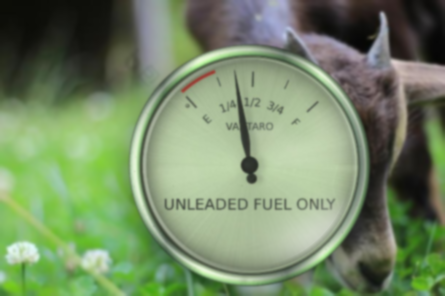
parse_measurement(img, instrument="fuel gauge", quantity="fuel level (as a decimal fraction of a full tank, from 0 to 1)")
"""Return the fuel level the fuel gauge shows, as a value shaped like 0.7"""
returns 0.375
